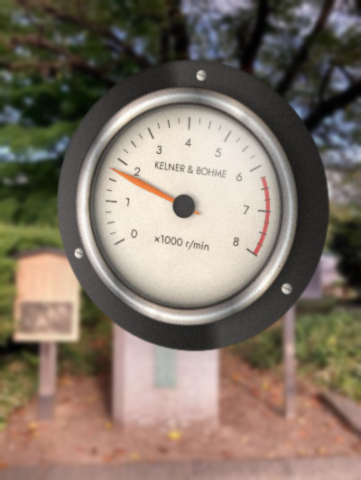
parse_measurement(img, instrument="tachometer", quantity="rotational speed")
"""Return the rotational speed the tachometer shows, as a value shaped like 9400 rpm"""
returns 1750 rpm
